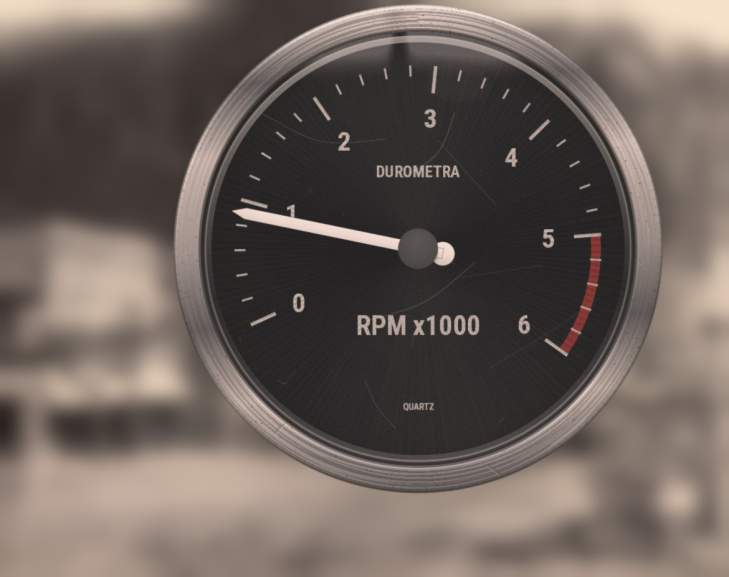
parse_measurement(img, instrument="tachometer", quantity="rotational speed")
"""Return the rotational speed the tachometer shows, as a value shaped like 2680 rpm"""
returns 900 rpm
